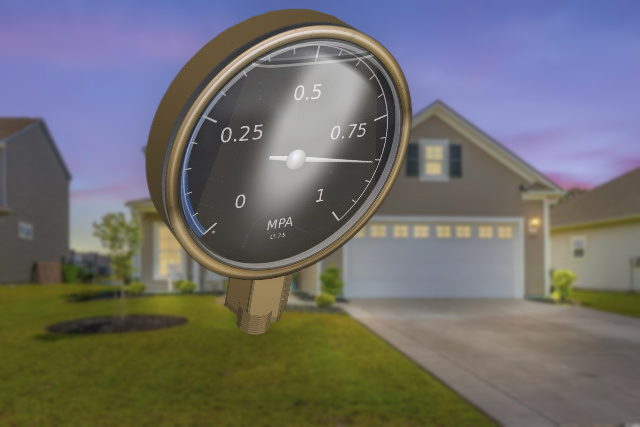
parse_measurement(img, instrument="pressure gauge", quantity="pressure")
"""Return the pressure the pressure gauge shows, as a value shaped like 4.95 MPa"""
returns 0.85 MPa
